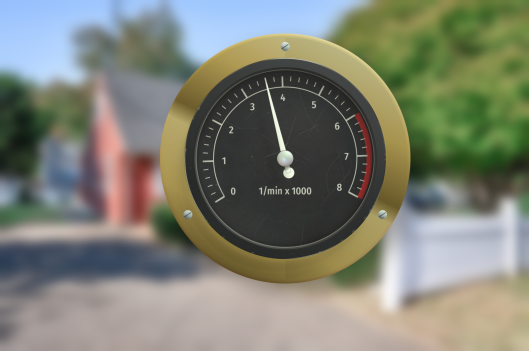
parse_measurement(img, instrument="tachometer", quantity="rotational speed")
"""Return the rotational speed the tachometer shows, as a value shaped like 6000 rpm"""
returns 3600 rpm
